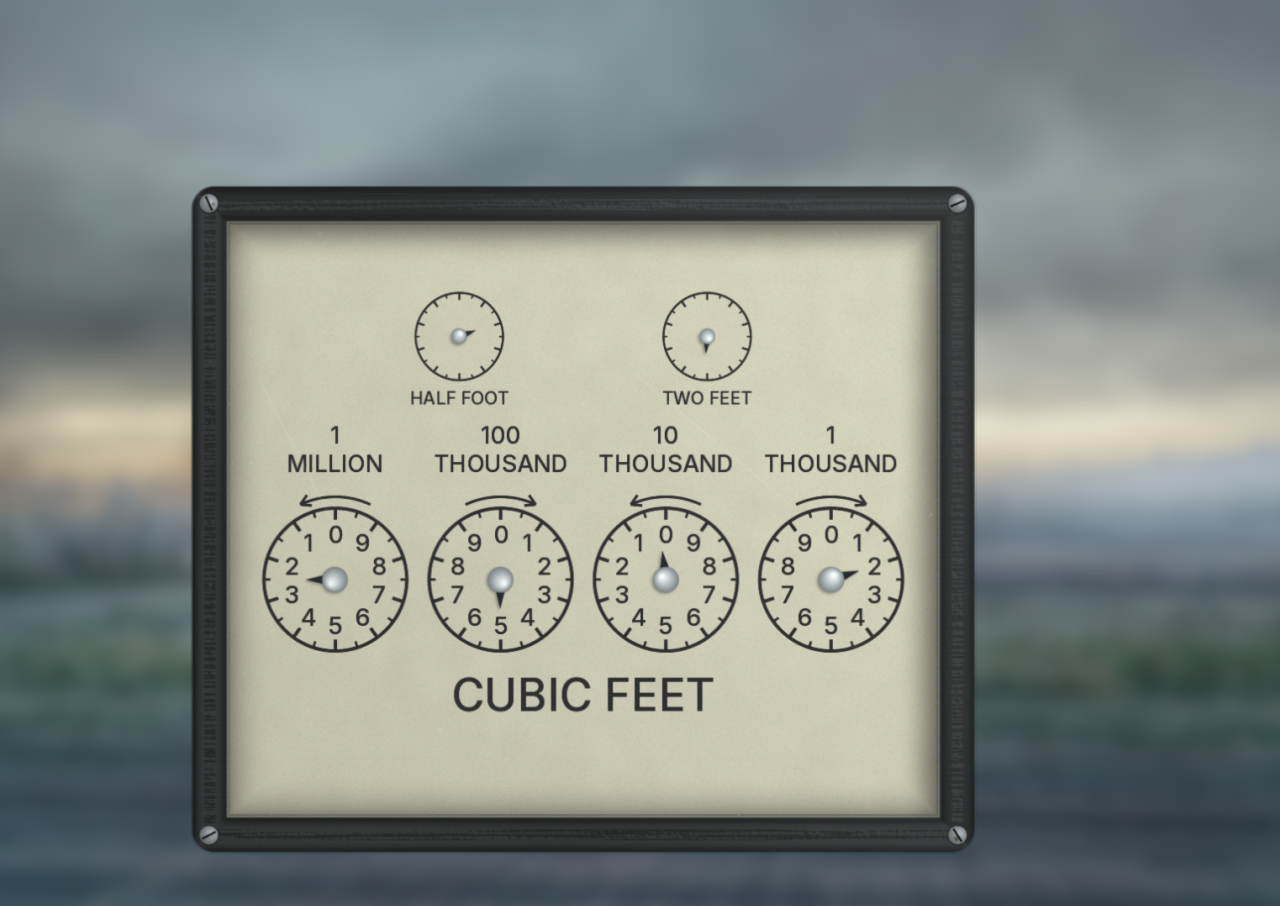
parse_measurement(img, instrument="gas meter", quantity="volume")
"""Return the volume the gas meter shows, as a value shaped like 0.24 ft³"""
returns 250200 ft³
